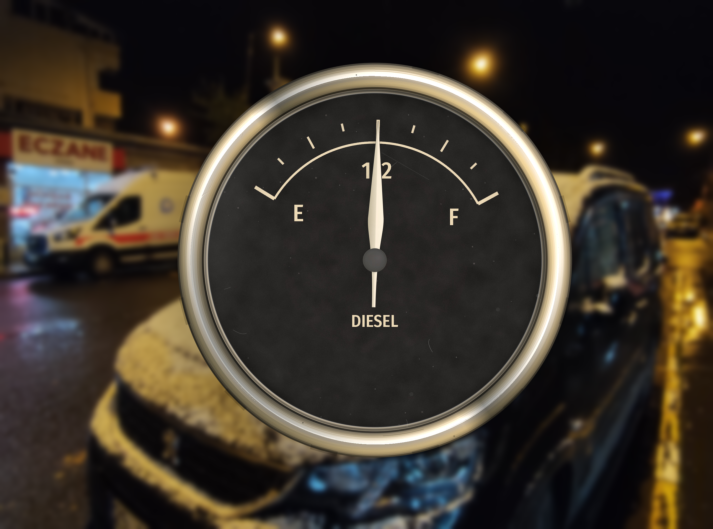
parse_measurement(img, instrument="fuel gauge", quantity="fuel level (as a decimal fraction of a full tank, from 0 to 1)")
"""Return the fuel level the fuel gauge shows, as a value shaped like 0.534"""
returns 0.5
